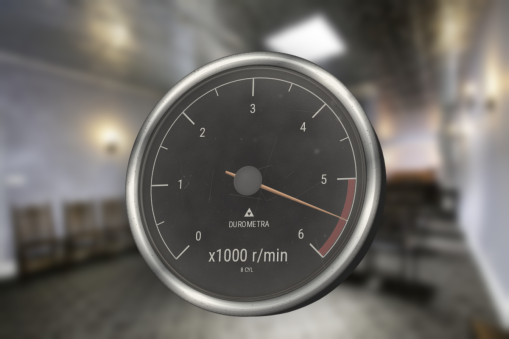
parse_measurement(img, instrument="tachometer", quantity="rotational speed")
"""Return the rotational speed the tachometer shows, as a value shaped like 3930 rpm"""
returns 5500 rpm
